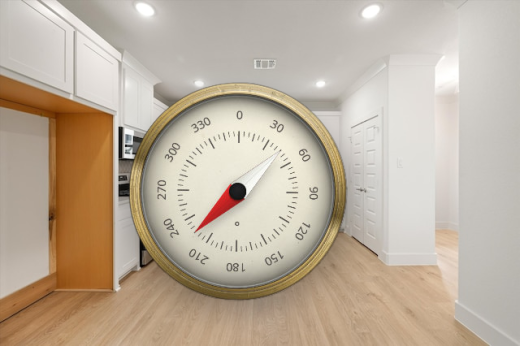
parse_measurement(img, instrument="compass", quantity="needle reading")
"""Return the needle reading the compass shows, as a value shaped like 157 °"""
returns 225 °
